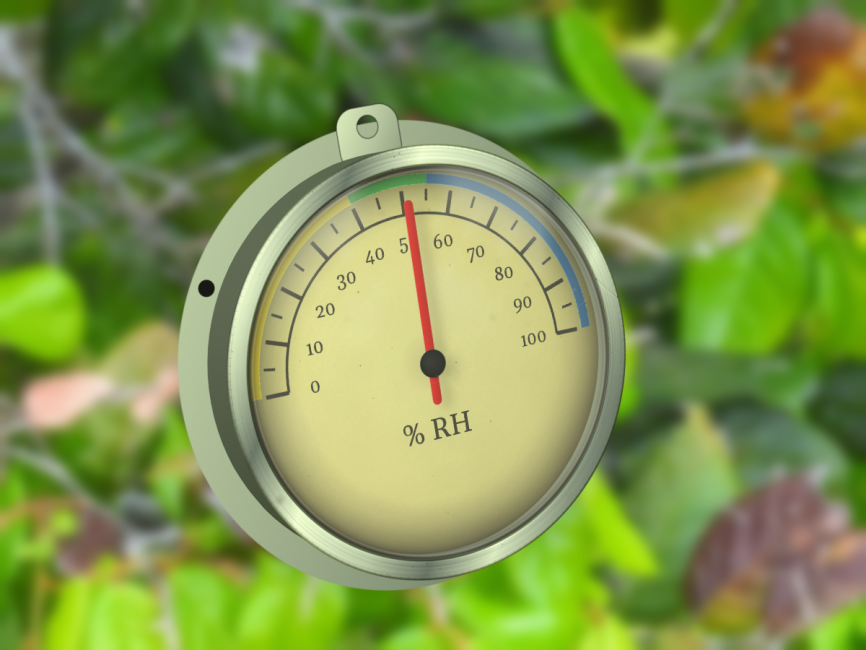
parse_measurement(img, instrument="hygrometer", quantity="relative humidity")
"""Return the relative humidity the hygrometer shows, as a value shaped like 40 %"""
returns 50 %
